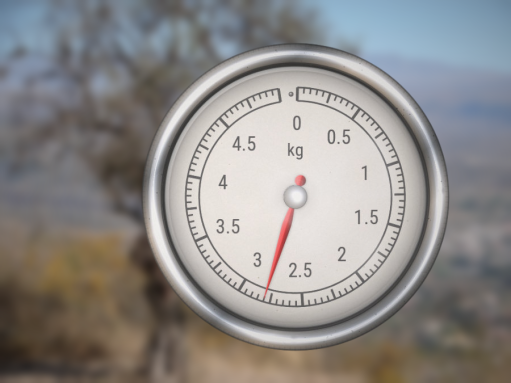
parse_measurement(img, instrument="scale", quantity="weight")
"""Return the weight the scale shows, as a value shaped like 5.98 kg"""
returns 2.8 kg
